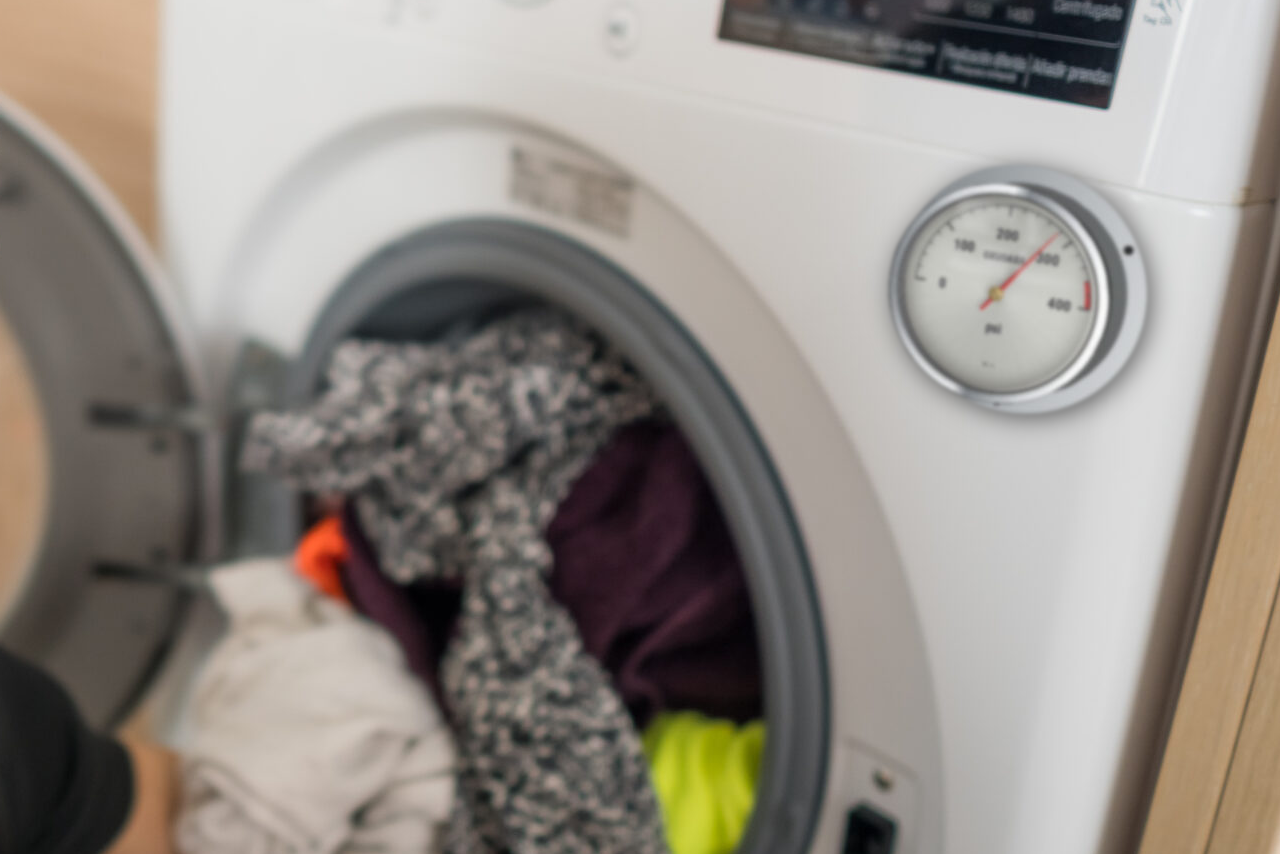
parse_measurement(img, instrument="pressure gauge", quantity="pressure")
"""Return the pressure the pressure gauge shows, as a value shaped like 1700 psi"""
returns 280 psi
